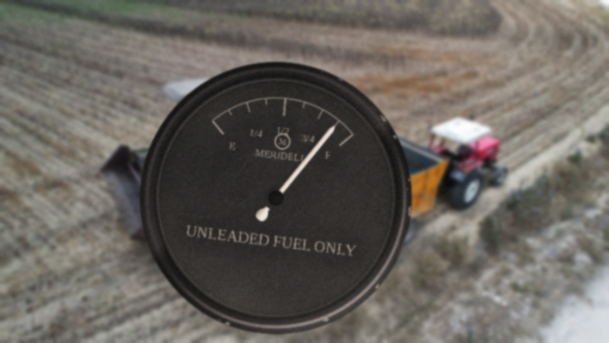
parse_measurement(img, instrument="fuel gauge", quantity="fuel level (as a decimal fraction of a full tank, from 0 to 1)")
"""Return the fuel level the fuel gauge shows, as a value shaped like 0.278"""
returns 0.875
